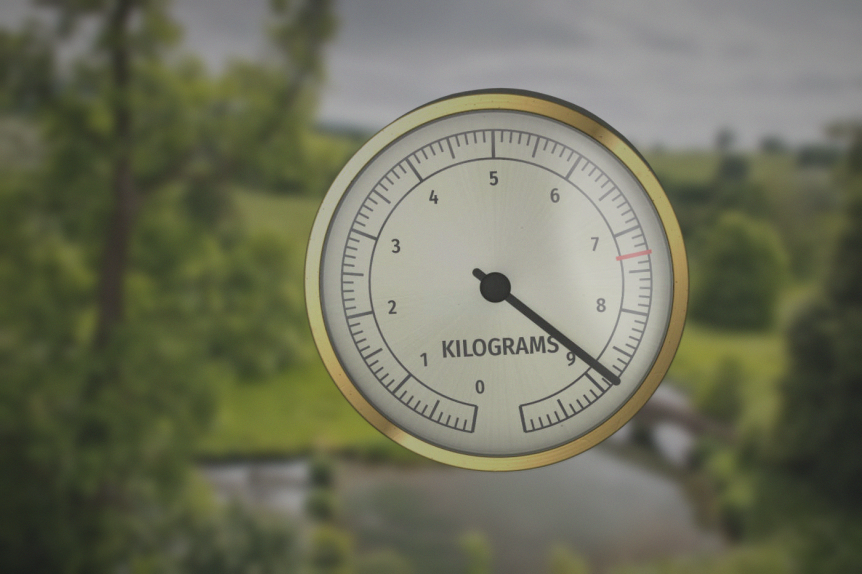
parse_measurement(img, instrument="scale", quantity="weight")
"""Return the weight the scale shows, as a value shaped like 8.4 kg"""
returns 8.8 kg
